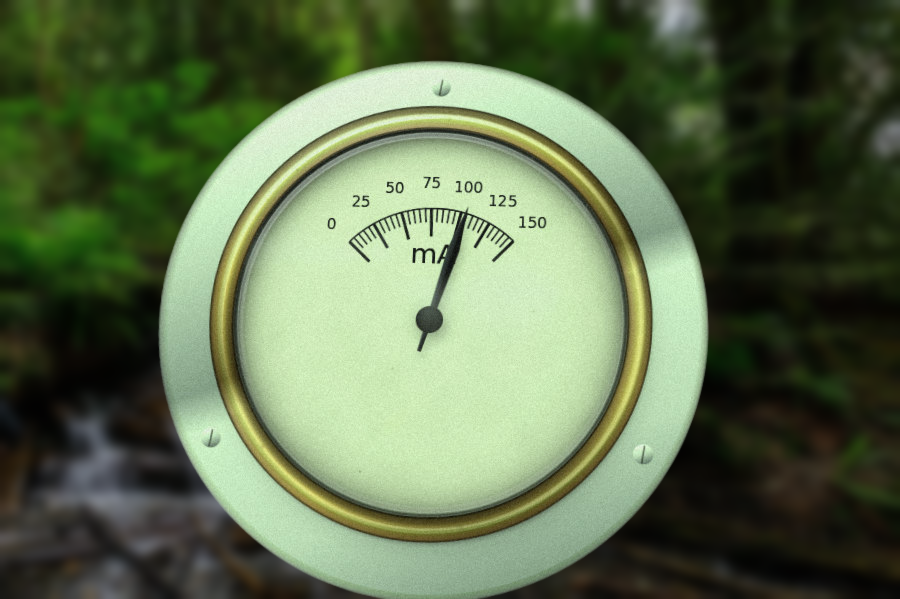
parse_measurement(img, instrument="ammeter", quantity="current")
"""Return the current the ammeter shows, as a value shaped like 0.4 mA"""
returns 105 mA
